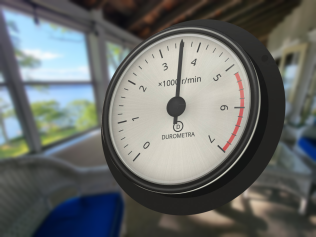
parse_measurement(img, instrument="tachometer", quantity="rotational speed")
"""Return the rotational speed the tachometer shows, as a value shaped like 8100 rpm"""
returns 3600 rpm
